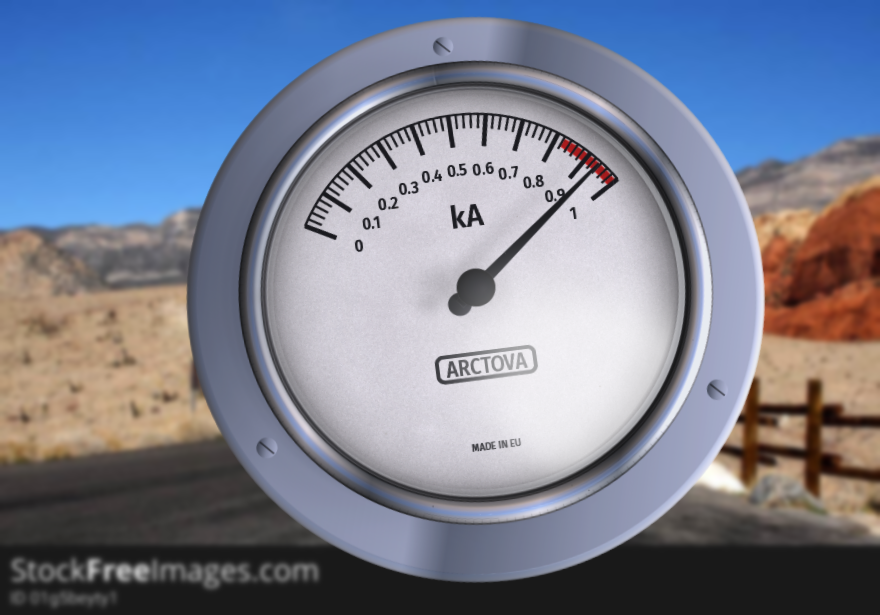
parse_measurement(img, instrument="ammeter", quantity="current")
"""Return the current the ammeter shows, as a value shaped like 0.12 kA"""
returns 0.94 kA
